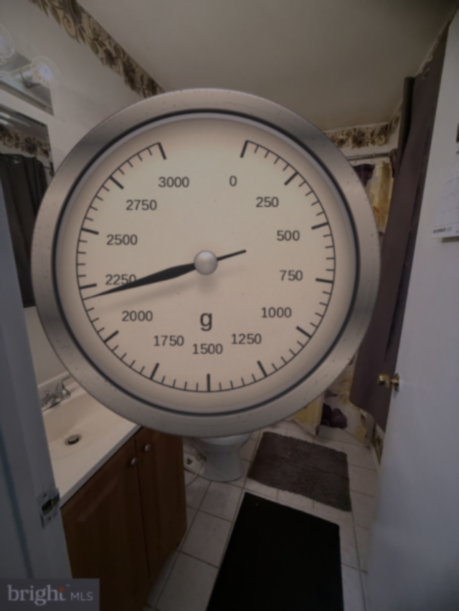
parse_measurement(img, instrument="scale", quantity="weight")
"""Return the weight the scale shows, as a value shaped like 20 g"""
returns 2200 g
